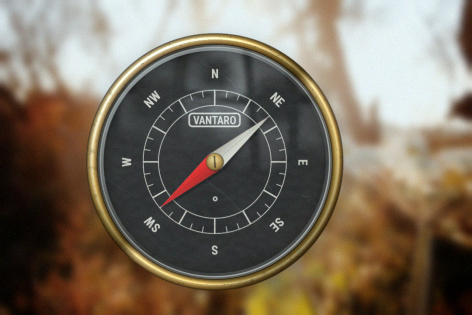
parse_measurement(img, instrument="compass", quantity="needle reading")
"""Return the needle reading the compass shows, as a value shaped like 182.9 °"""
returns 230 °
